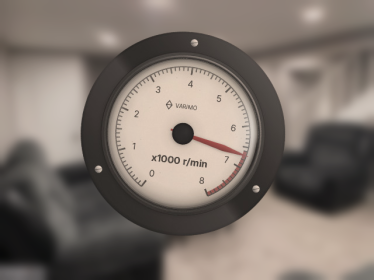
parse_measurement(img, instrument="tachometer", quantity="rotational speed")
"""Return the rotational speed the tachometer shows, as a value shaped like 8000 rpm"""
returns 6700 rpm
